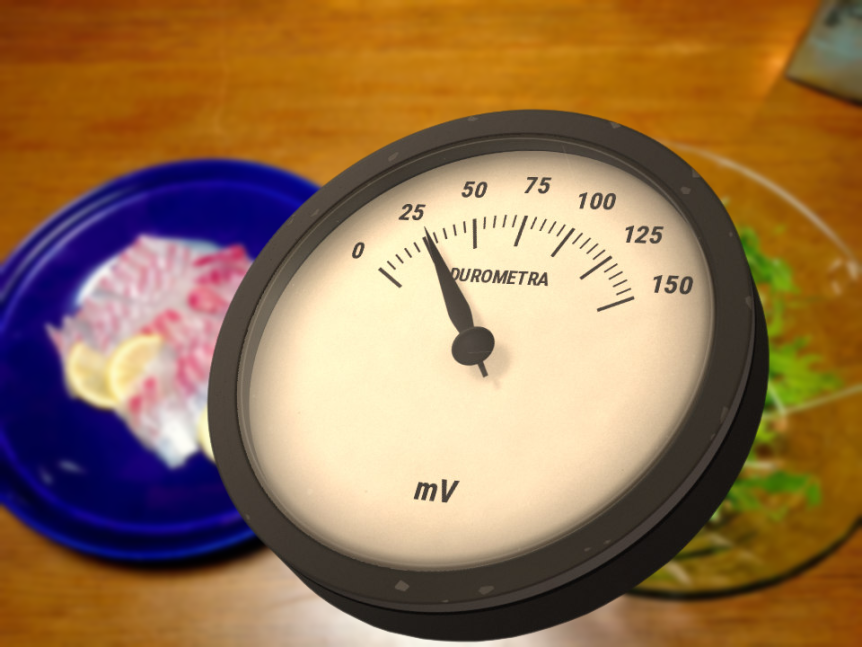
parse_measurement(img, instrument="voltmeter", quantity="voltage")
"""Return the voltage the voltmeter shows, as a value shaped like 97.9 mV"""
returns 27.5 mV
